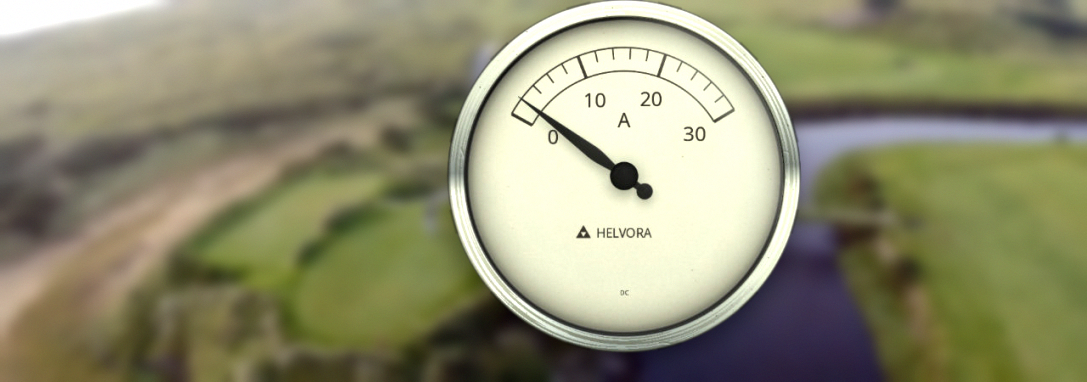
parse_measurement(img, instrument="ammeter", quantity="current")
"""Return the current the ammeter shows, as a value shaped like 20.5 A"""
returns 2 A
